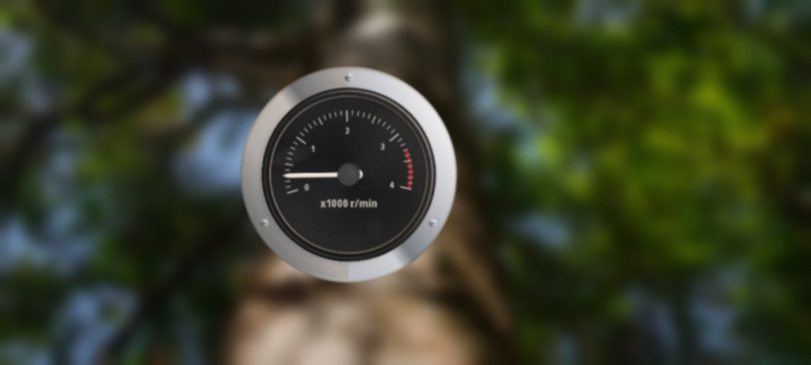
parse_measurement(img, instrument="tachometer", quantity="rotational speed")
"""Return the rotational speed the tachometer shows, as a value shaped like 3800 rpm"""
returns 300 rpm
